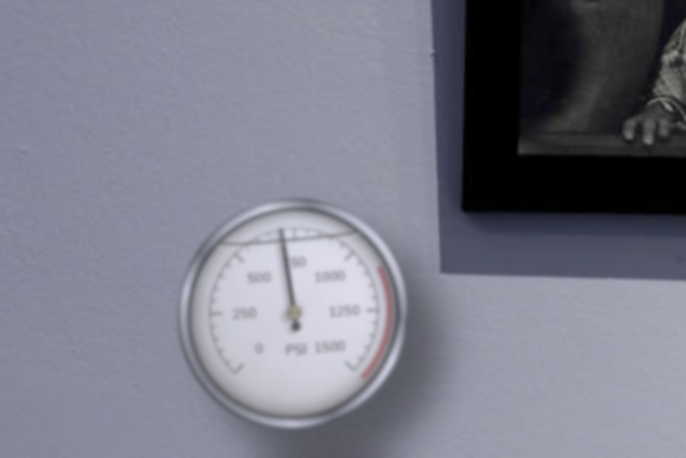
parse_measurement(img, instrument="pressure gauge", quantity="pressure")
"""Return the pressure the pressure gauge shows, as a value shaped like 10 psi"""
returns 700 psi
